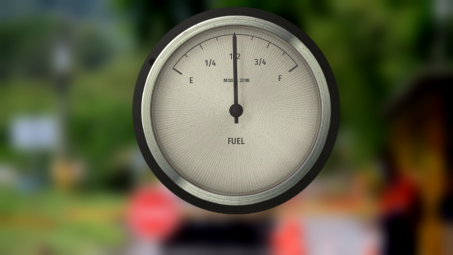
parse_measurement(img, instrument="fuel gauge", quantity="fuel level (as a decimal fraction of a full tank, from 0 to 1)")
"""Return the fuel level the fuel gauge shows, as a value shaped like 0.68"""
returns 0.5
